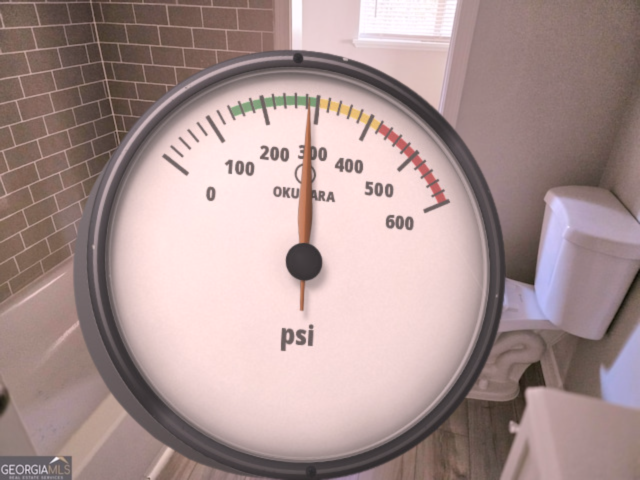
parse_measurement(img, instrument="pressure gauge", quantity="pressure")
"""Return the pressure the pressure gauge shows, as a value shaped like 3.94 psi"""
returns 280 psi
